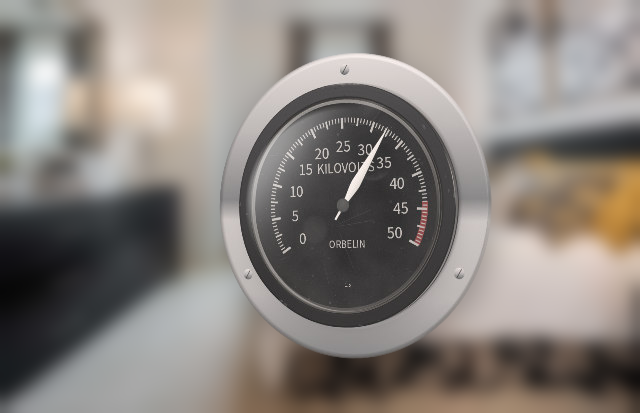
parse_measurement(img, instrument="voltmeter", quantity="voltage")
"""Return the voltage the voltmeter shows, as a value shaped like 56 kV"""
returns 32.5 kV
